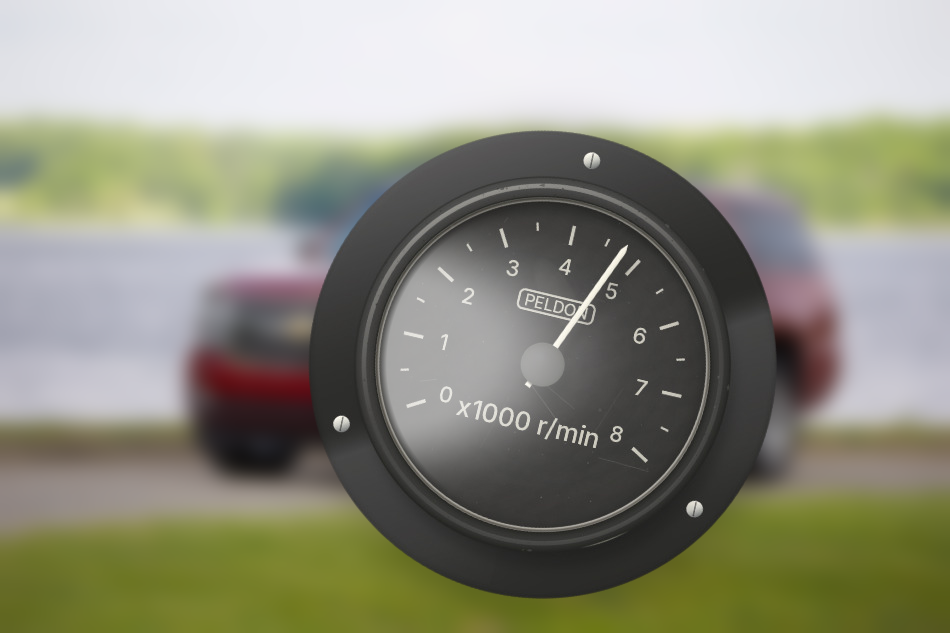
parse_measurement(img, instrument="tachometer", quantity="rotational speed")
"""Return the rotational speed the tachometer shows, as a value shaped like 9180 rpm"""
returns 4750 rpm
